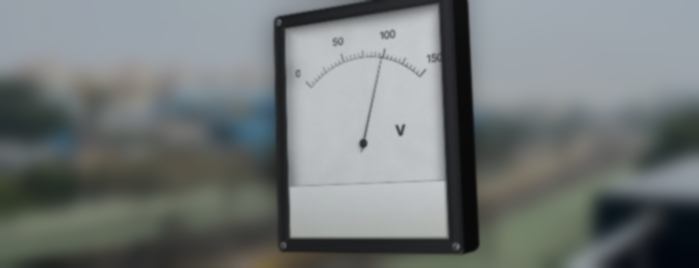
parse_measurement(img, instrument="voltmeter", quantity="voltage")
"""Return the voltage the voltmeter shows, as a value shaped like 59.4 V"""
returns 100 V
